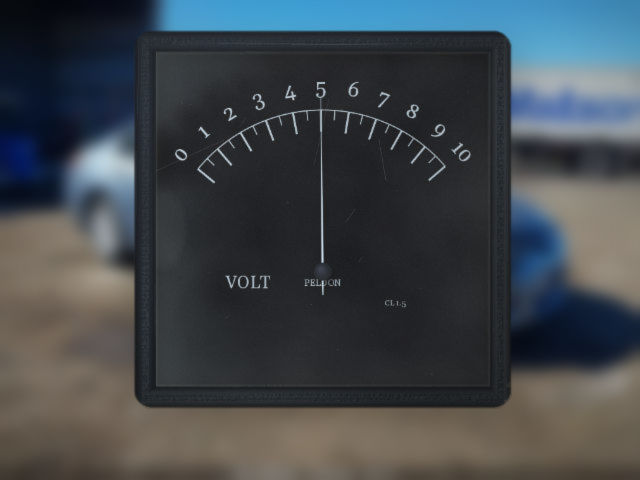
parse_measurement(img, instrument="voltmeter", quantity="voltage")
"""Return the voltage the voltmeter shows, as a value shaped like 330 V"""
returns 5 V
